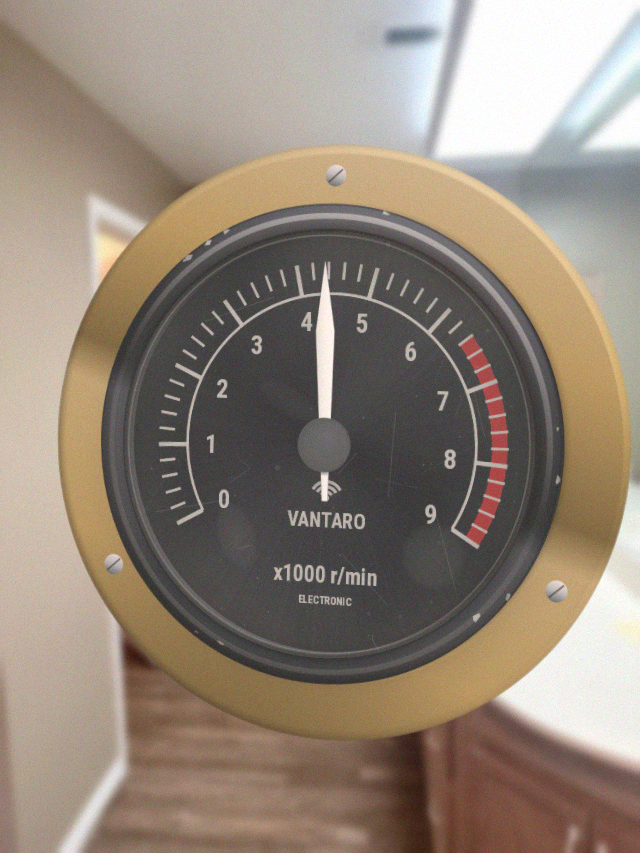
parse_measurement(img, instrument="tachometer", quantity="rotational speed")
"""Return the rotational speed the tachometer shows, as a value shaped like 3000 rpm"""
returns 4400 rpm
